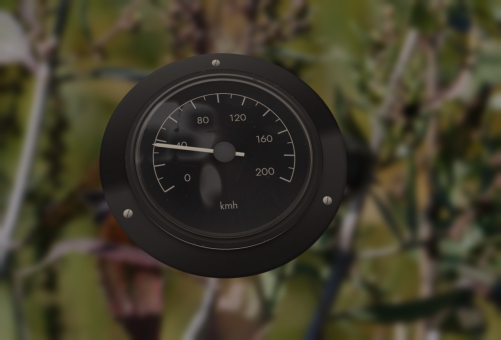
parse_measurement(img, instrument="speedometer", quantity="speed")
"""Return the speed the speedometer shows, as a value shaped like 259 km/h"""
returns 35 km/h
